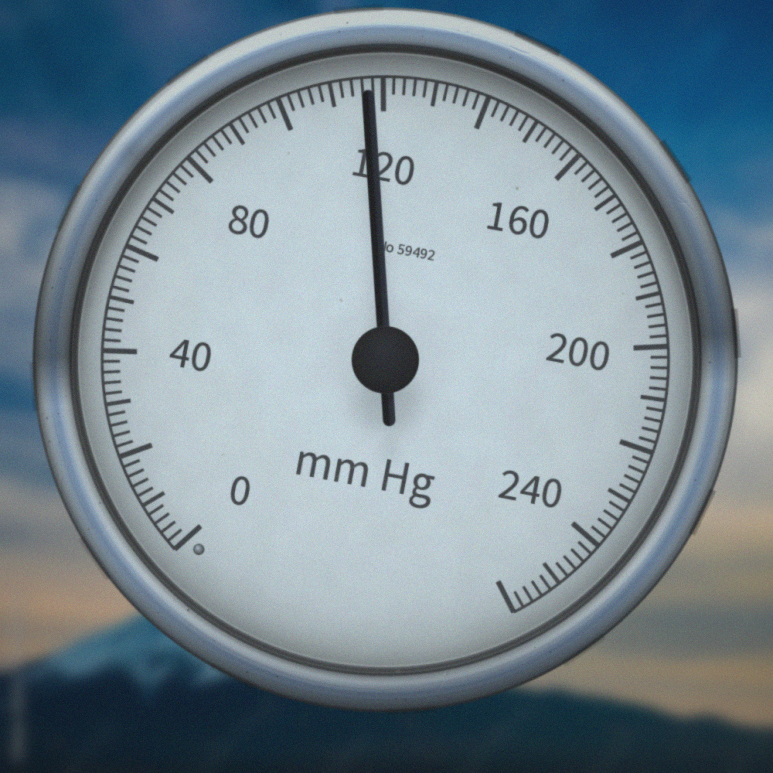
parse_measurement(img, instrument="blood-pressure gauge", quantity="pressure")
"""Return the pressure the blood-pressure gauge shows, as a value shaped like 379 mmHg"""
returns 117 mmHg
